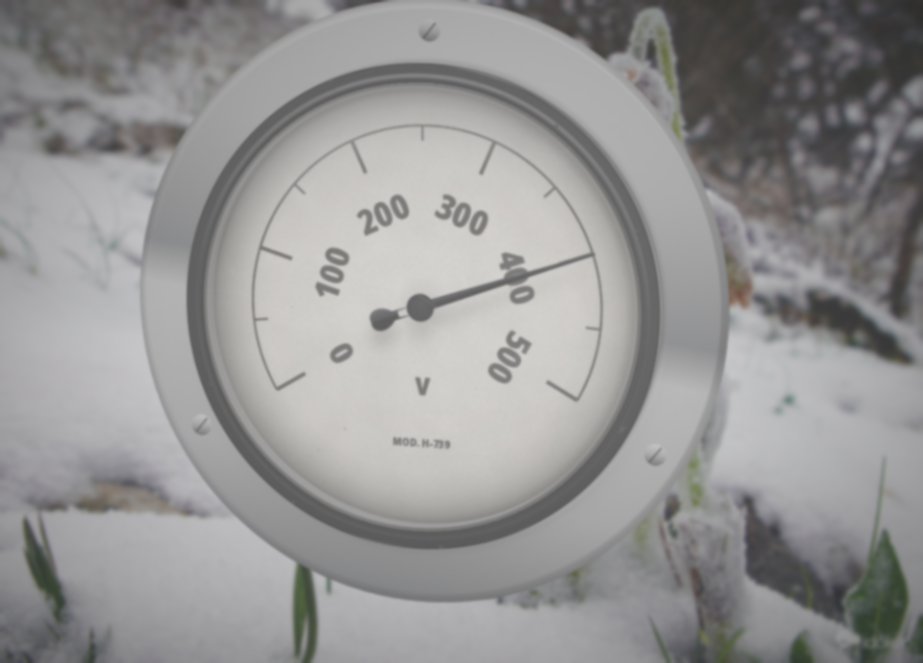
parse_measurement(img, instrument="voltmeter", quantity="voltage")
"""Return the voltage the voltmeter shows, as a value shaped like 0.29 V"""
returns 400 V
